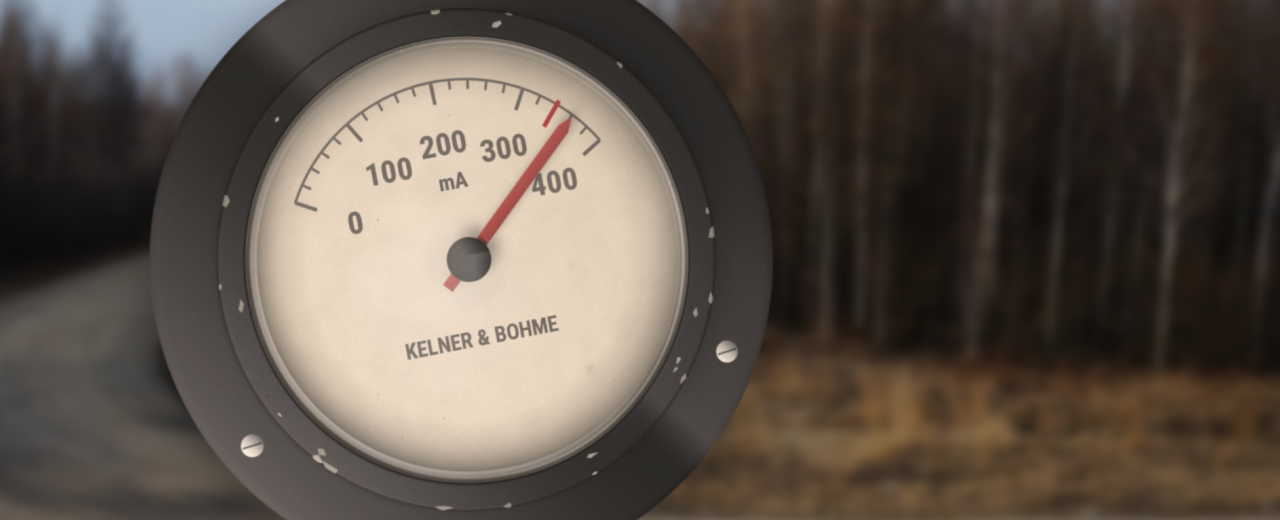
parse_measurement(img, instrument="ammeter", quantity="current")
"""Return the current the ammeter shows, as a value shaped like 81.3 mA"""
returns 360 mA
